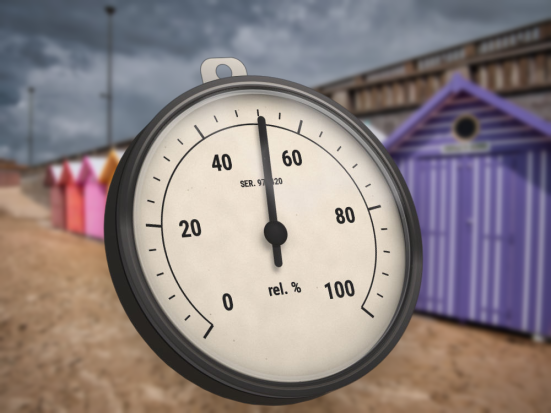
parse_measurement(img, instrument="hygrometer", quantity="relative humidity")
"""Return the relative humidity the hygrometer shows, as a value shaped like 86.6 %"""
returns 52 %
